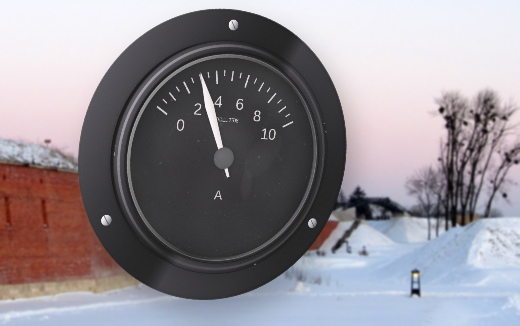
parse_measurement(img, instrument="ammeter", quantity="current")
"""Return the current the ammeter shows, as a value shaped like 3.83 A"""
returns 3 A
